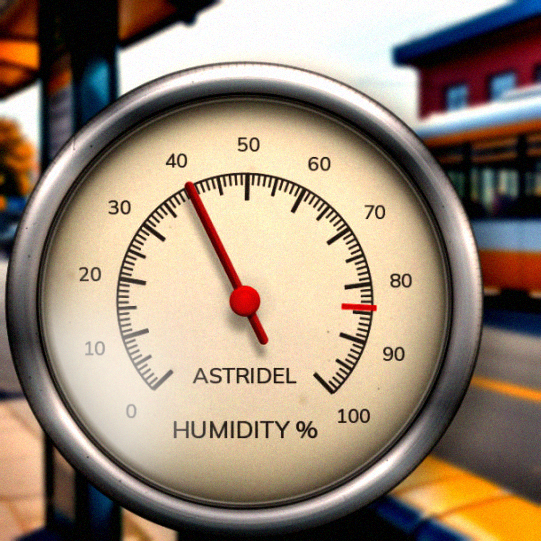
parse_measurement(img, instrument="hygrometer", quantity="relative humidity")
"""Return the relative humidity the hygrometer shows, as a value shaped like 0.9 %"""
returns 40 %
